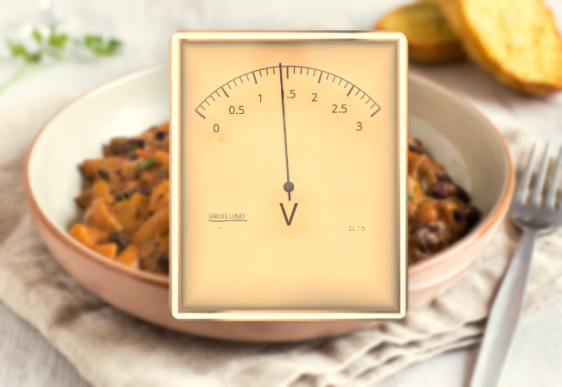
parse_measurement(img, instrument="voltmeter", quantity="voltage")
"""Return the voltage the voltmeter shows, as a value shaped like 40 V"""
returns 1.4 V
